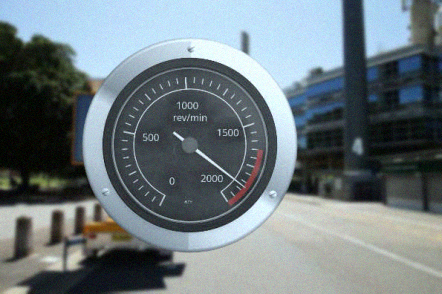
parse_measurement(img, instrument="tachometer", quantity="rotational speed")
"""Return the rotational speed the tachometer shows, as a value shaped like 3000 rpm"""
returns 1875 rpm
